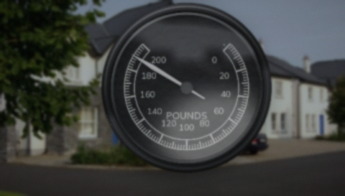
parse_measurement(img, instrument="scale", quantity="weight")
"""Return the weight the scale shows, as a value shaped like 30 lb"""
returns 190 lb
